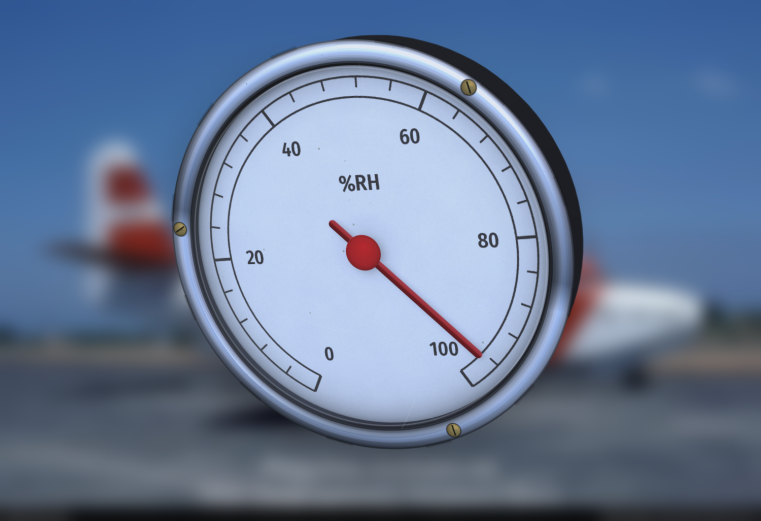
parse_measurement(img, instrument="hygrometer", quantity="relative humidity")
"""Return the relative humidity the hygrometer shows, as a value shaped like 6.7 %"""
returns 96 %
